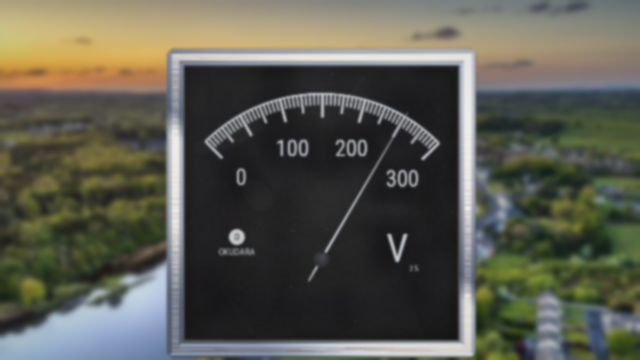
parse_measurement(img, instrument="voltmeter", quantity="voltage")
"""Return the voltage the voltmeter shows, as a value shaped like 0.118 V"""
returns 250 V
